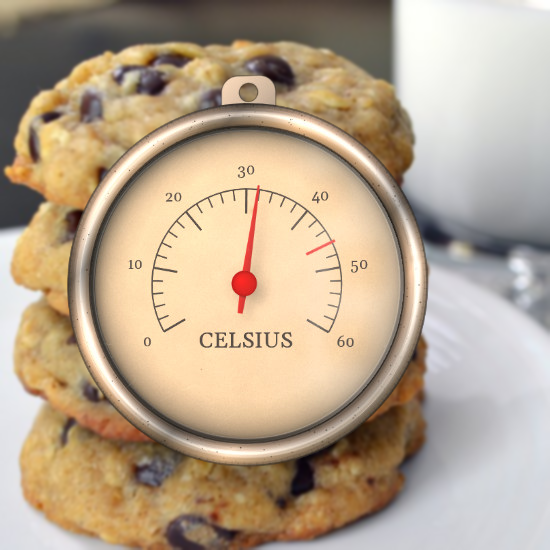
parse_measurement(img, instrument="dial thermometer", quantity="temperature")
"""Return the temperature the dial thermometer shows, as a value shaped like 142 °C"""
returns 32 °C
